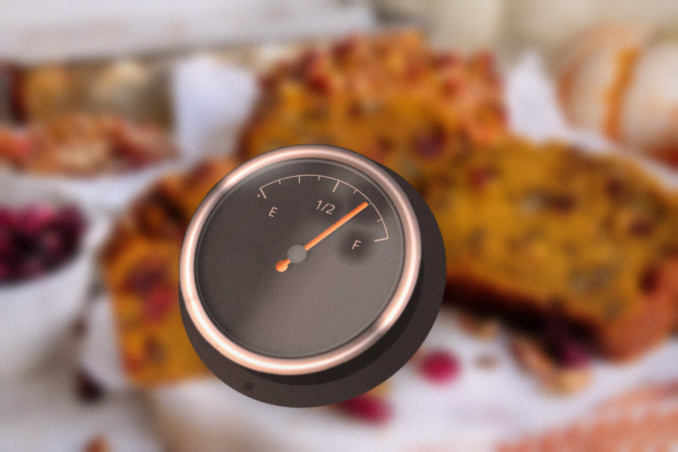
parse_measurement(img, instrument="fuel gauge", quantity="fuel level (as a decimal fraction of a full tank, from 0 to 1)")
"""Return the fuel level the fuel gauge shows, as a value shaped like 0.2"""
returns 0.75
